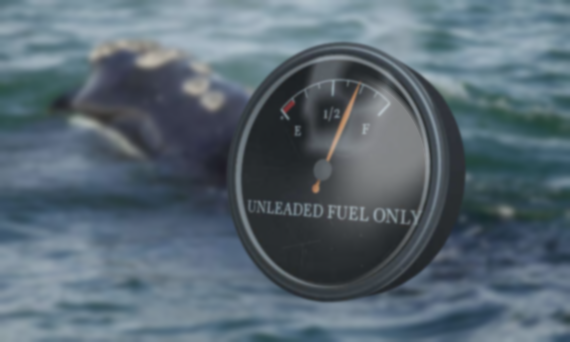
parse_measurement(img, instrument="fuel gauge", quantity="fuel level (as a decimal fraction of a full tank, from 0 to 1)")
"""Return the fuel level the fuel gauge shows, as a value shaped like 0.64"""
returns 0.75
